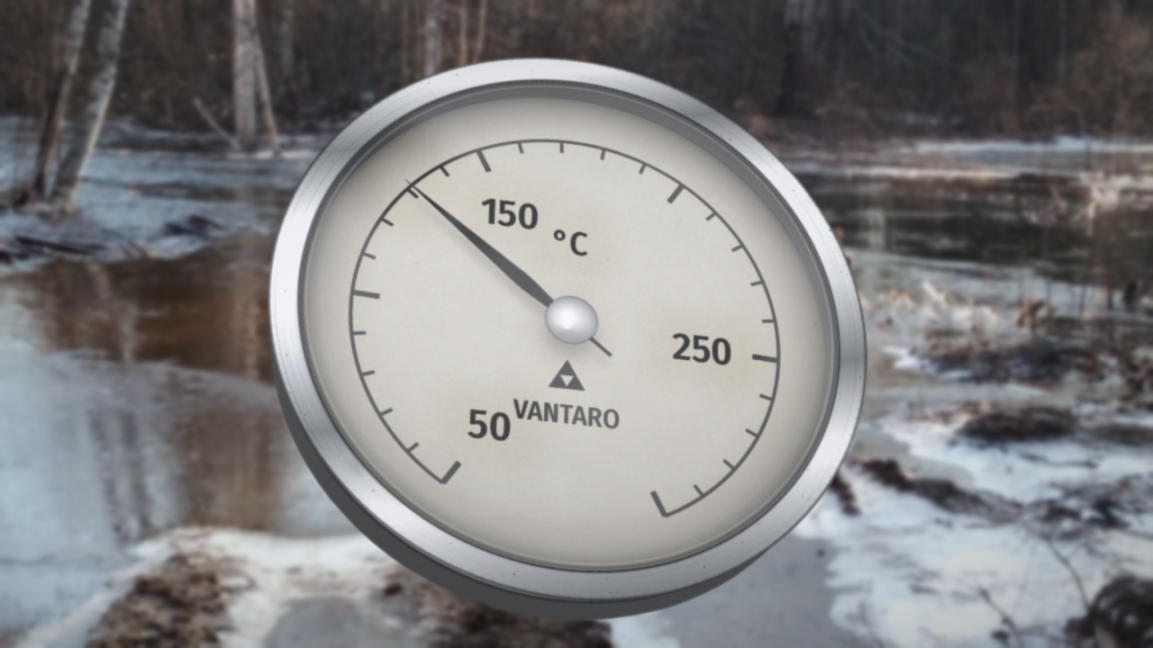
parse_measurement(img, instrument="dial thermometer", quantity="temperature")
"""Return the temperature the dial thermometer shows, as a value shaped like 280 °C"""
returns 130 °C
